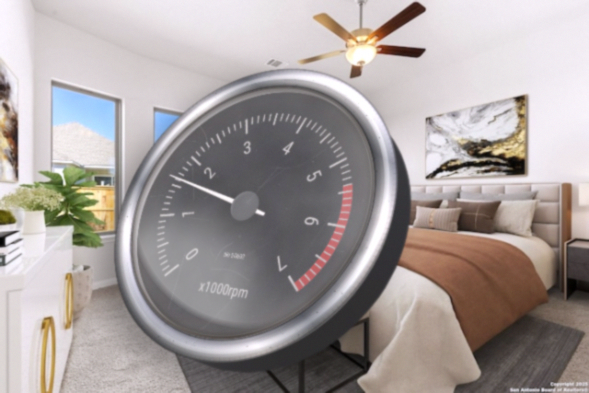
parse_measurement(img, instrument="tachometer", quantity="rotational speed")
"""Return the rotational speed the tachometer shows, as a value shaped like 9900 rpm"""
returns 1600 rpm
